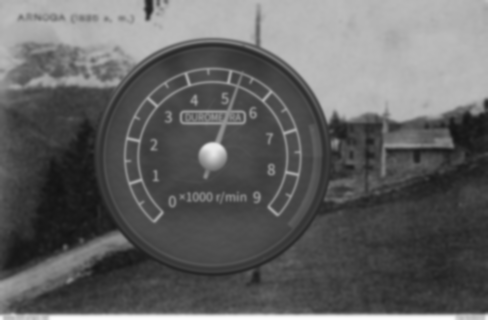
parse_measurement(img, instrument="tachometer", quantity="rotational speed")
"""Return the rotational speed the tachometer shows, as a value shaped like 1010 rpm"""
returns 5250 rpm
